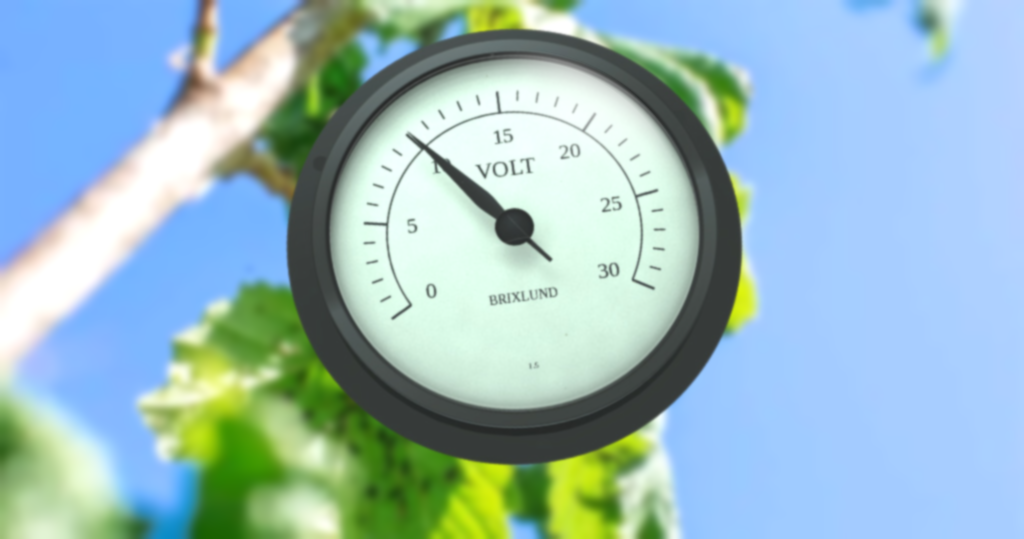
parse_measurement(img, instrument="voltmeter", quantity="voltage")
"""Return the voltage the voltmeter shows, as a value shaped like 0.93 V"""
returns 10 V
